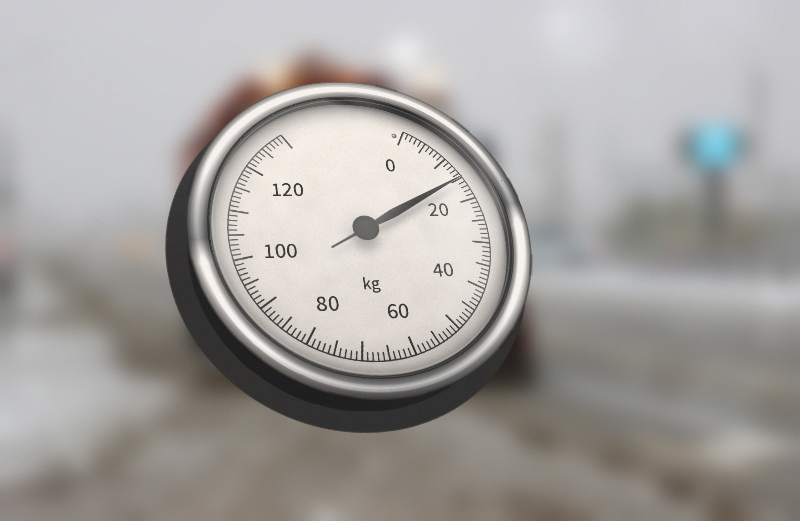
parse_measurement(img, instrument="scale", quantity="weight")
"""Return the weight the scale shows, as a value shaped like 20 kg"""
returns 15 kg
